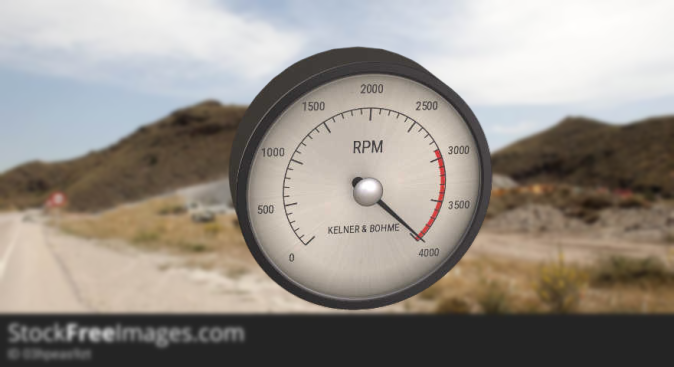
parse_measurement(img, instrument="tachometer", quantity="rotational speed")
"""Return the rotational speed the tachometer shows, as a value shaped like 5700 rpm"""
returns 3950 rpm
